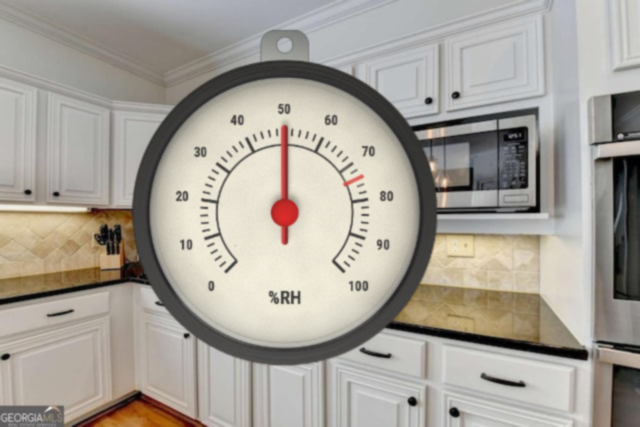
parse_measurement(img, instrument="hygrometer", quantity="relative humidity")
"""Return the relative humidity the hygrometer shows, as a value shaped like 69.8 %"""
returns 50 %
